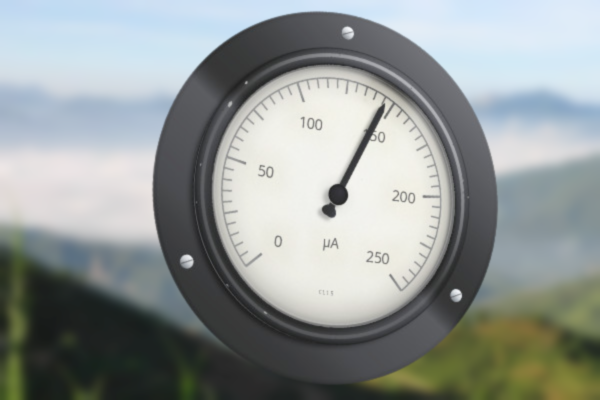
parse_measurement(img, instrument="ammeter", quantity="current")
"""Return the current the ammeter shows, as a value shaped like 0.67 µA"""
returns 145 µA
